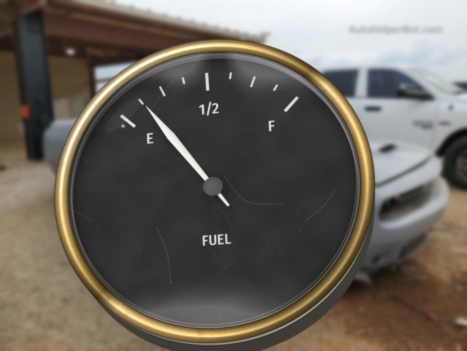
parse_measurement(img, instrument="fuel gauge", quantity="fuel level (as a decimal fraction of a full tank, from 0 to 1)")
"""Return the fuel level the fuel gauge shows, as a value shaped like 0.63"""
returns 0.125
